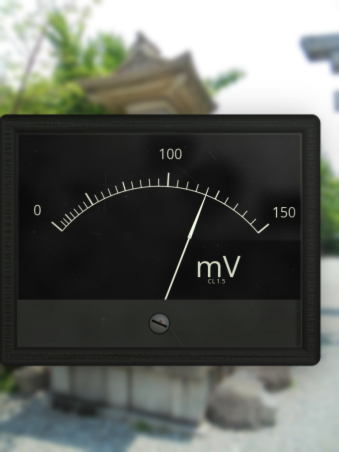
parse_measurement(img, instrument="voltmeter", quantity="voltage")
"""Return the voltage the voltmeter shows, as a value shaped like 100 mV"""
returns 120 mV
